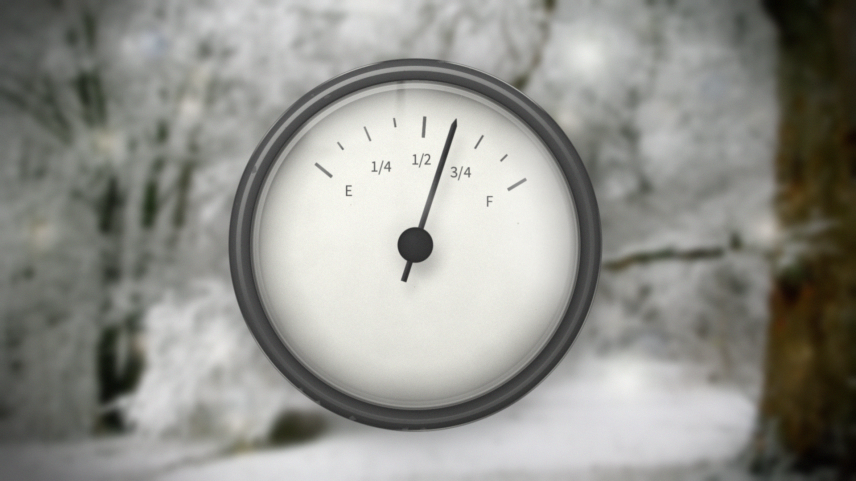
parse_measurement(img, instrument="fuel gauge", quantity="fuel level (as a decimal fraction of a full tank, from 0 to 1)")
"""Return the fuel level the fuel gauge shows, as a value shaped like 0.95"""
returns 0.625
